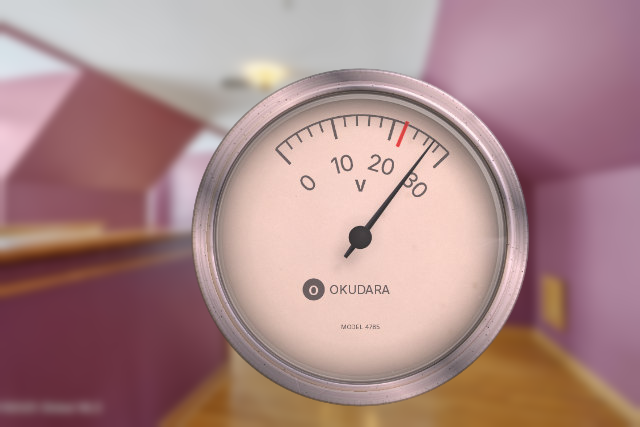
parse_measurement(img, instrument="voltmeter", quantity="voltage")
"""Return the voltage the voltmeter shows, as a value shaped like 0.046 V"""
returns 27 V
